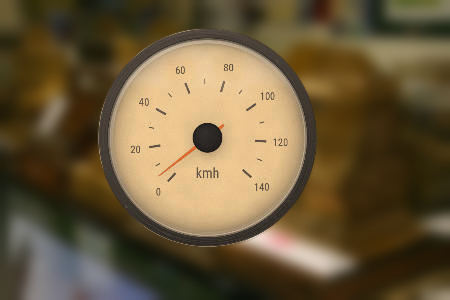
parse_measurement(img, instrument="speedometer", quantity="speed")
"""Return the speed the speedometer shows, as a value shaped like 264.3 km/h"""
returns 5 km/h
